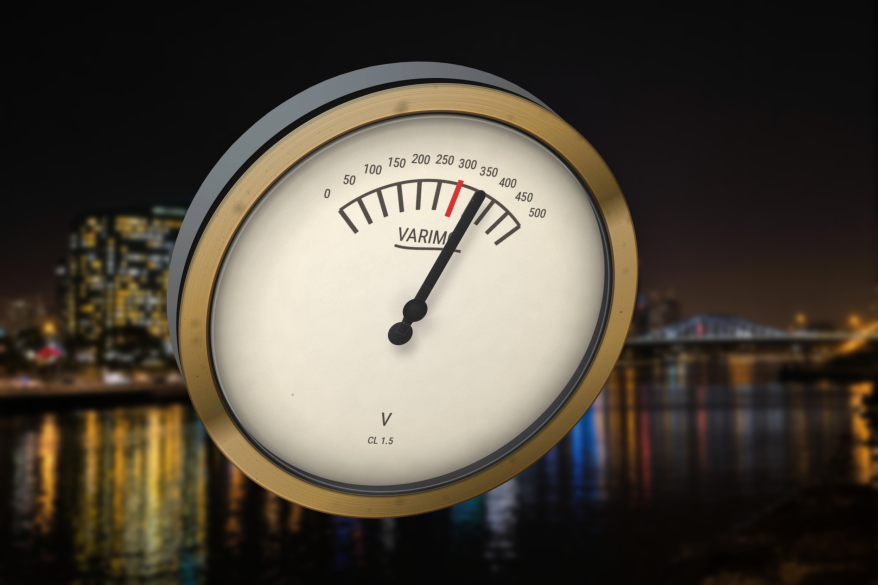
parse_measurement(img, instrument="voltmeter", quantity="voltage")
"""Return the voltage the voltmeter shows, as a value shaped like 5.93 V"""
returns 350 V
